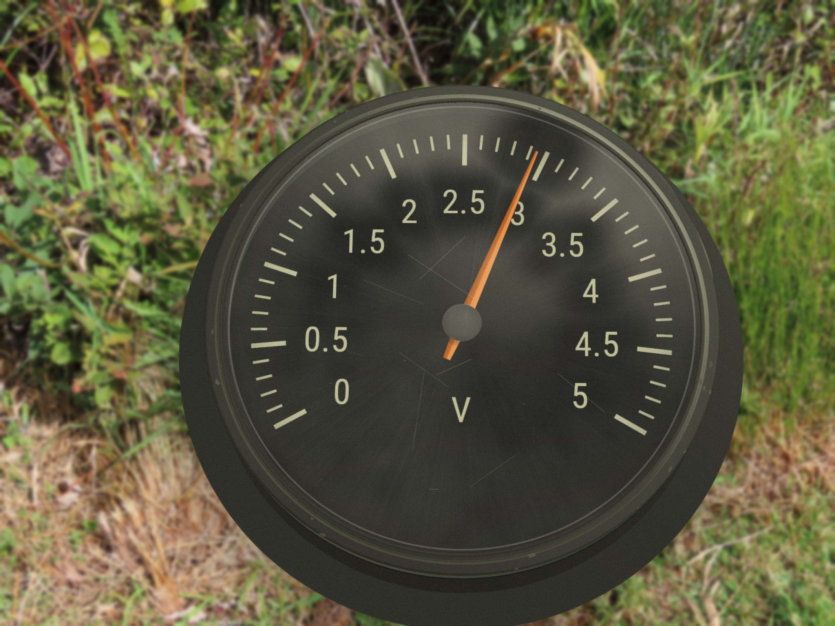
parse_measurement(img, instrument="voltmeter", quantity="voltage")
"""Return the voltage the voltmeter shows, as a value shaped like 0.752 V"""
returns 2.95 V
